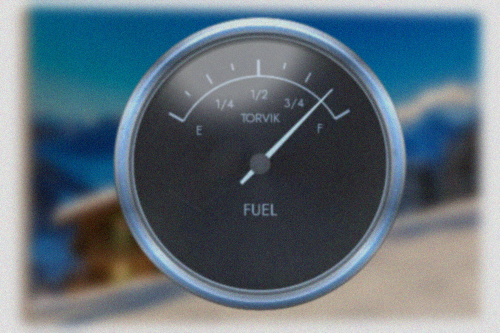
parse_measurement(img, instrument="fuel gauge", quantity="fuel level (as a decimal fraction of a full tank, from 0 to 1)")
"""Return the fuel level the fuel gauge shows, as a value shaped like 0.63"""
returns 0.875
